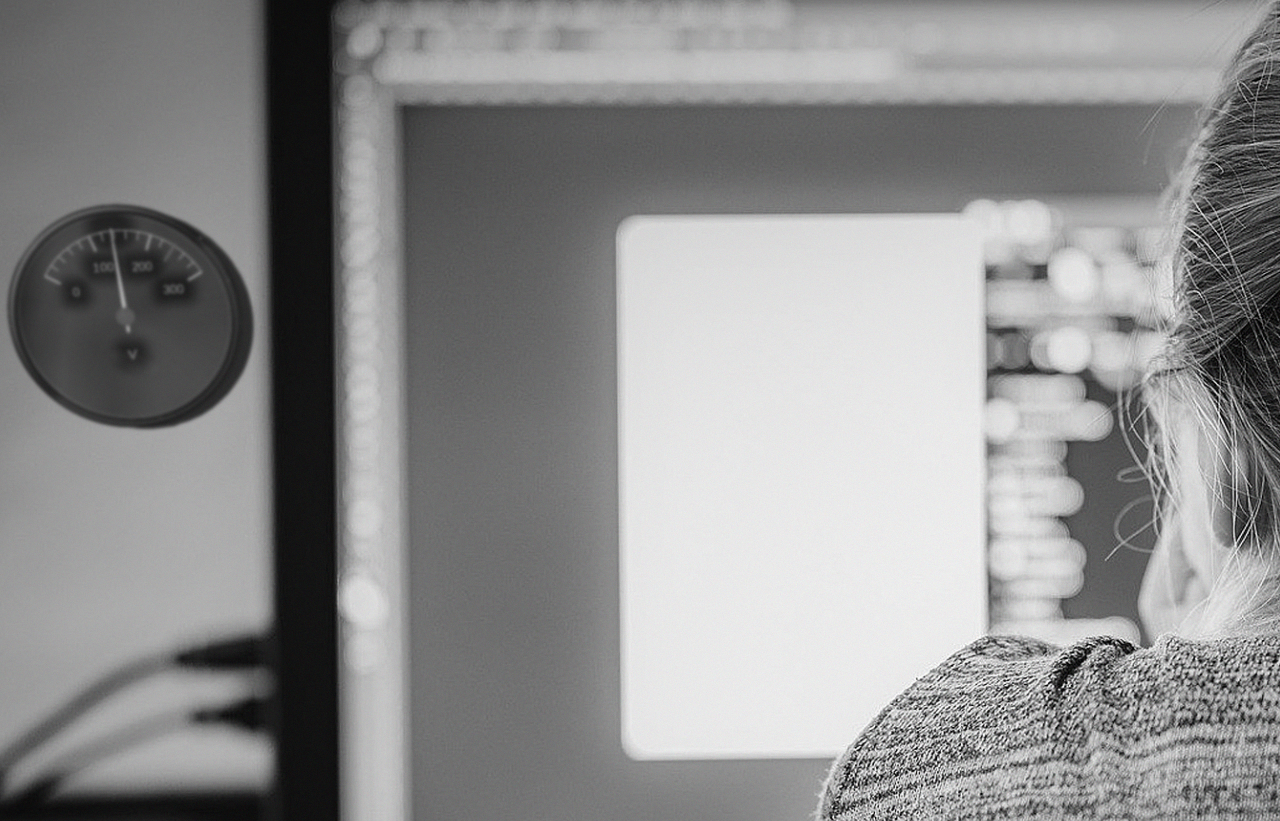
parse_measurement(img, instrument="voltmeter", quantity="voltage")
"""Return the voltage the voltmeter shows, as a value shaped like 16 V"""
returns 140 V
